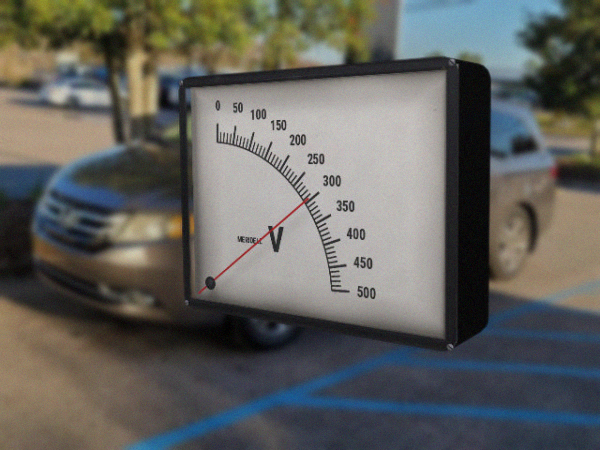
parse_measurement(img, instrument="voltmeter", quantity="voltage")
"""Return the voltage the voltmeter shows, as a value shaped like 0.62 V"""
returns 300 V
